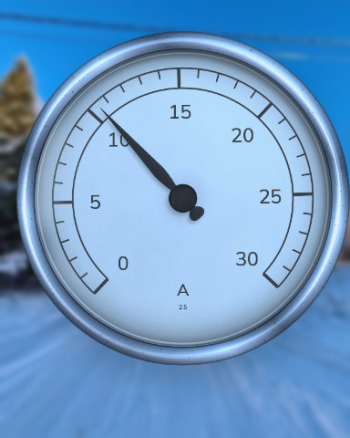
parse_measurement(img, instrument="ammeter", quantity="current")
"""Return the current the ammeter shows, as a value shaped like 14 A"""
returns 10.5 A
